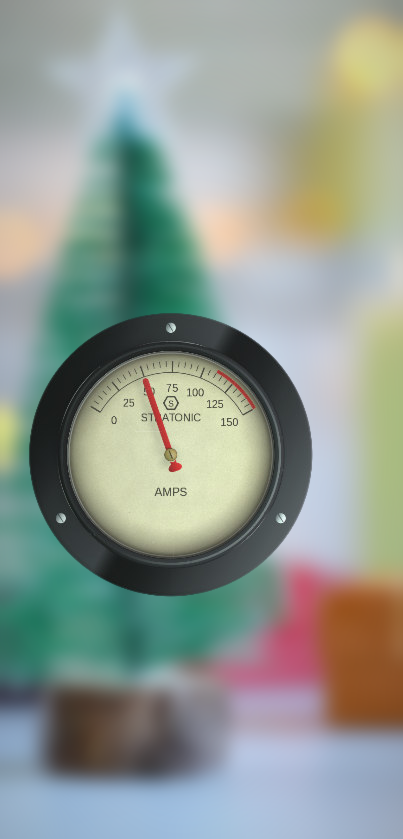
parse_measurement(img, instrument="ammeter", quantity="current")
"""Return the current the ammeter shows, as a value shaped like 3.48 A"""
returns 50 A
